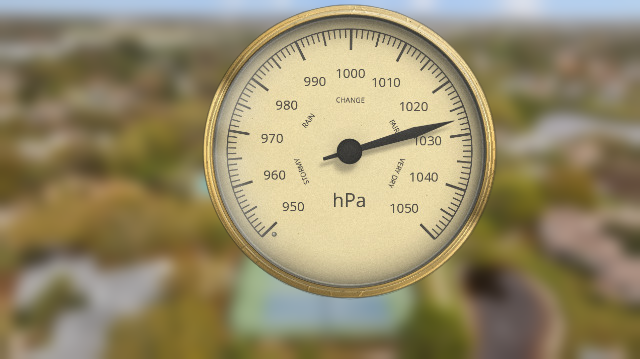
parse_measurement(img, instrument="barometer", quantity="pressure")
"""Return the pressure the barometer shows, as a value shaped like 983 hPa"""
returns 1027 hPa
